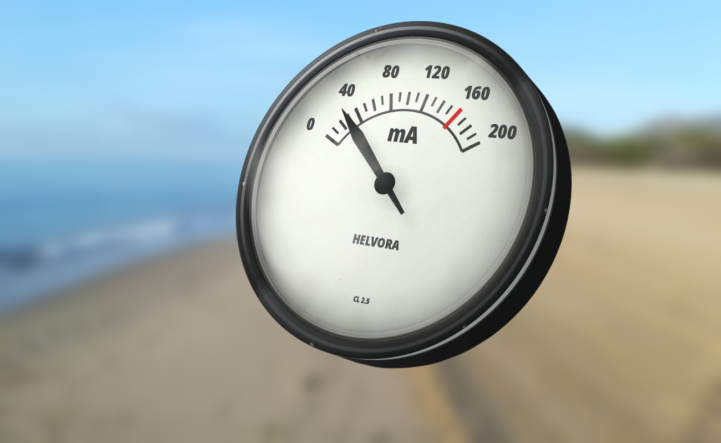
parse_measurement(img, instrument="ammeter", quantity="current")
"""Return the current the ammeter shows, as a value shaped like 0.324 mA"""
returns 30 mA
